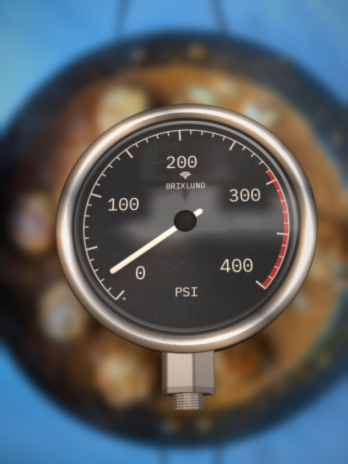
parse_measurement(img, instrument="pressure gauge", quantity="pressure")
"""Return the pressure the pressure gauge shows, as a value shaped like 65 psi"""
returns 20 psi
